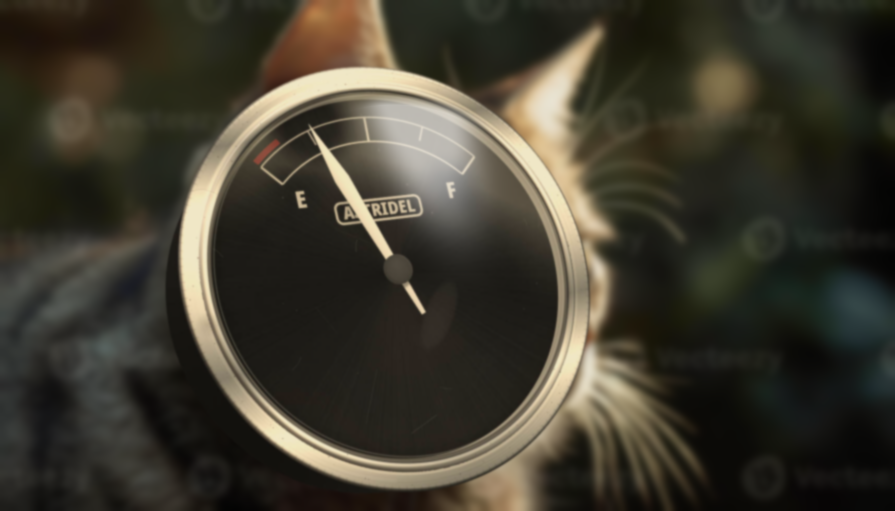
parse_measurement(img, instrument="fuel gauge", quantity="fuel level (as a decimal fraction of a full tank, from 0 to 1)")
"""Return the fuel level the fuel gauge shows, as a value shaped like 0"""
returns 0.25
